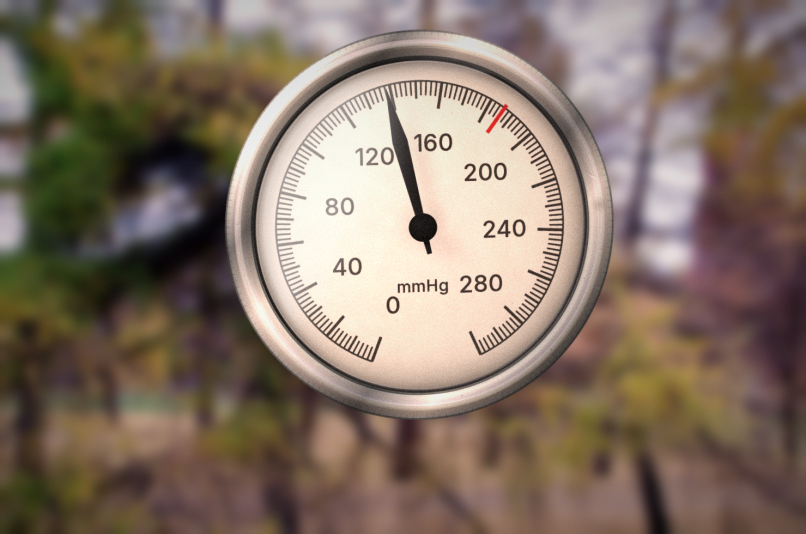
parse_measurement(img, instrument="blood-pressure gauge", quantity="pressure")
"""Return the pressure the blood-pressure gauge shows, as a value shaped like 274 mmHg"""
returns 138 mmHg
